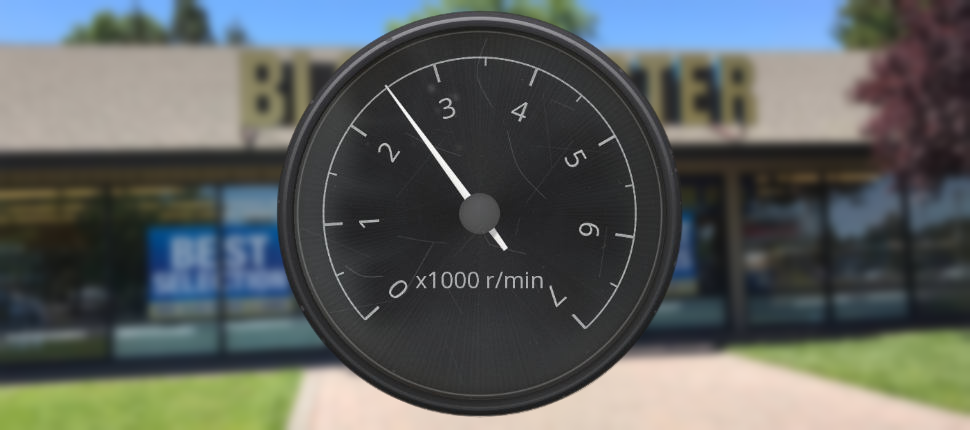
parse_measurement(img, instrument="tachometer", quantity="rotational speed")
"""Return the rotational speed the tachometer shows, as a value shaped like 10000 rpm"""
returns 2500 rpm
